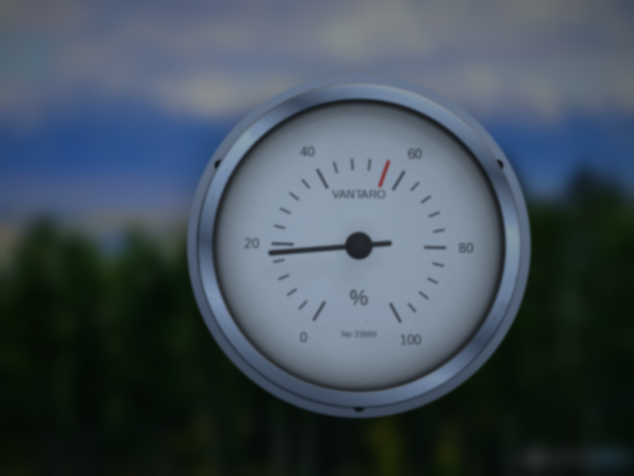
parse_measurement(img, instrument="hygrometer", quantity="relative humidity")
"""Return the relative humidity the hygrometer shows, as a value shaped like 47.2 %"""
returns 18 %
